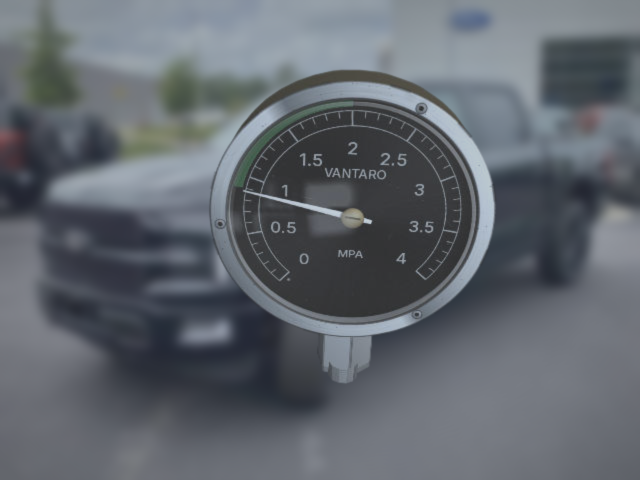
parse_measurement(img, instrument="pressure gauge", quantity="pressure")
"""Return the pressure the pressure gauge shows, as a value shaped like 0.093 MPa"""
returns 0.9 MPa
